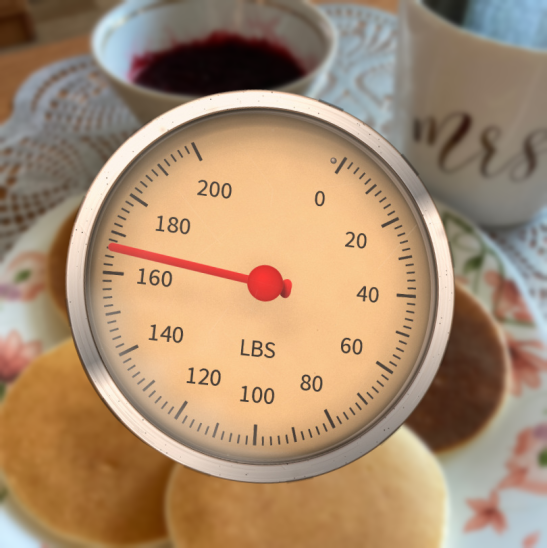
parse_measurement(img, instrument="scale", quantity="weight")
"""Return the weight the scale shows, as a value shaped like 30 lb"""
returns 166 lb
